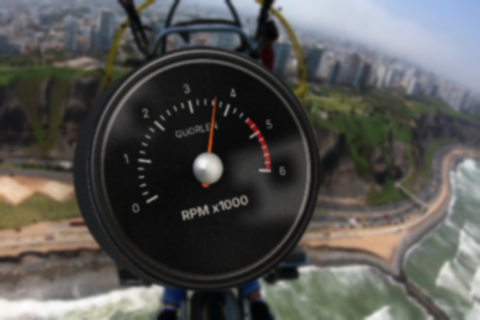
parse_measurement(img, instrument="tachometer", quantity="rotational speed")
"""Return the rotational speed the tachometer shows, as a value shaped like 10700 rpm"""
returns 3600 rpm
